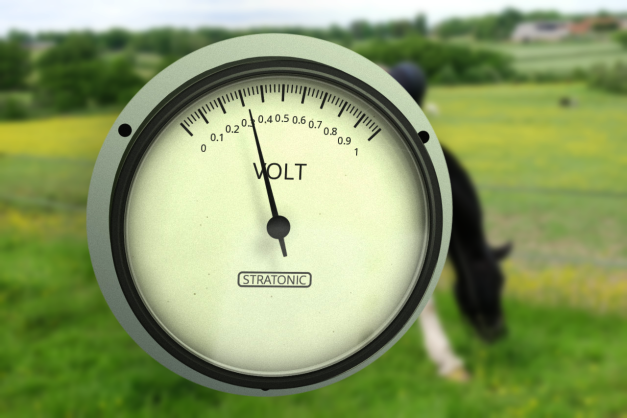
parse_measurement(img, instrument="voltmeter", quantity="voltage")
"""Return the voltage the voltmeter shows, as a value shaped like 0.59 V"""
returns 0.32 V
